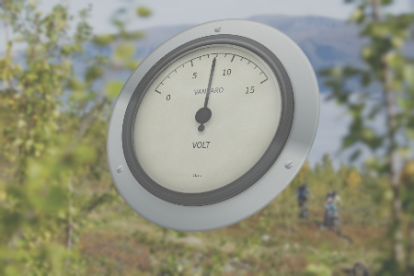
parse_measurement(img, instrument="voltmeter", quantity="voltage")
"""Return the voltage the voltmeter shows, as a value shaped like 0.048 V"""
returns 8 V
